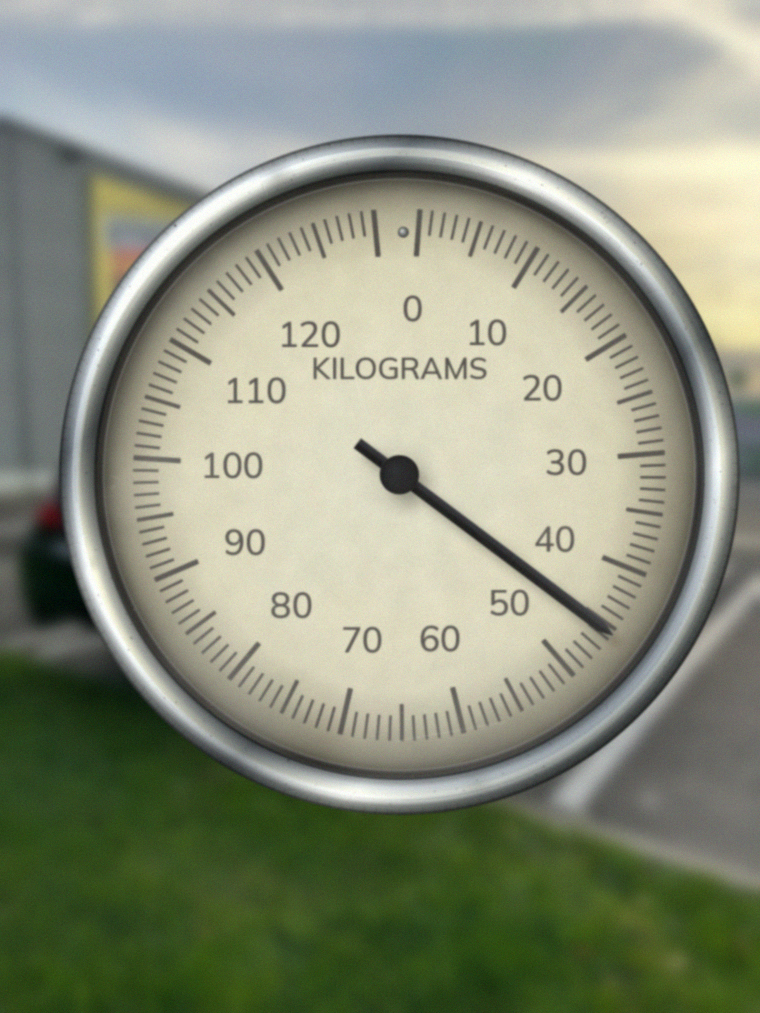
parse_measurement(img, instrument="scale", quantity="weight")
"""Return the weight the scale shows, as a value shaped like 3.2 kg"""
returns 45.5 kg
